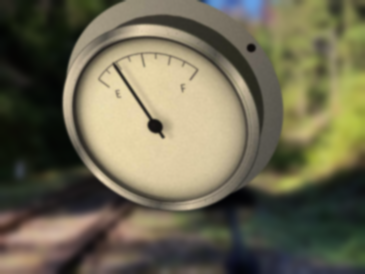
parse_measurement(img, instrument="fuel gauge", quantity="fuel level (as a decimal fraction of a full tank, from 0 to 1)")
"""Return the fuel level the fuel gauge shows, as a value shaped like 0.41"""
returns 0.25
